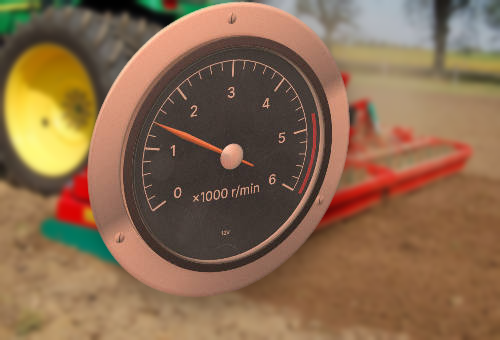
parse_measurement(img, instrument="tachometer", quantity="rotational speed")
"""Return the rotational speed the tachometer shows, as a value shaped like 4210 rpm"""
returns 1400 rpm
